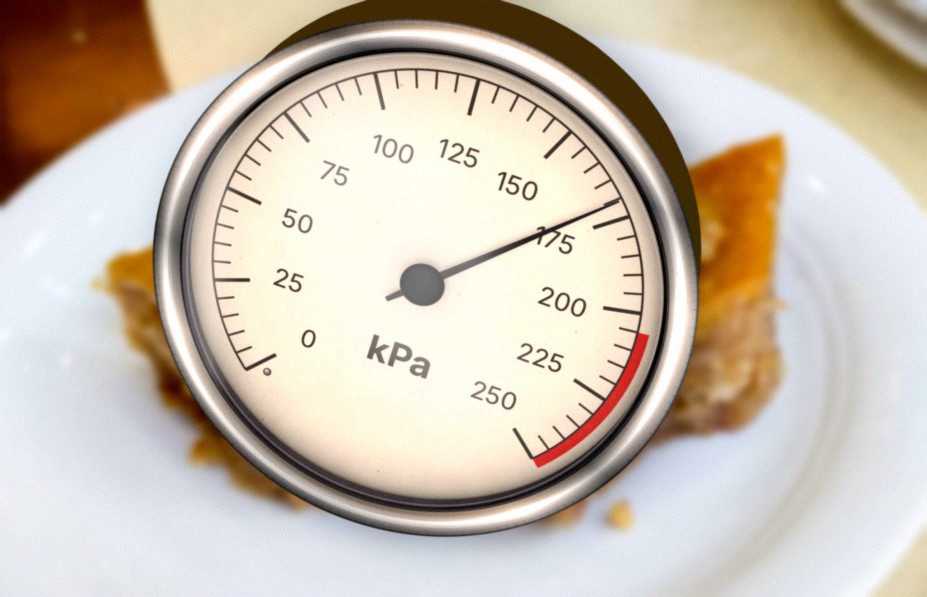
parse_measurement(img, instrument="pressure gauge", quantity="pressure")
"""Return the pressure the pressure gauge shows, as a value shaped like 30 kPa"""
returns 170 kPa
